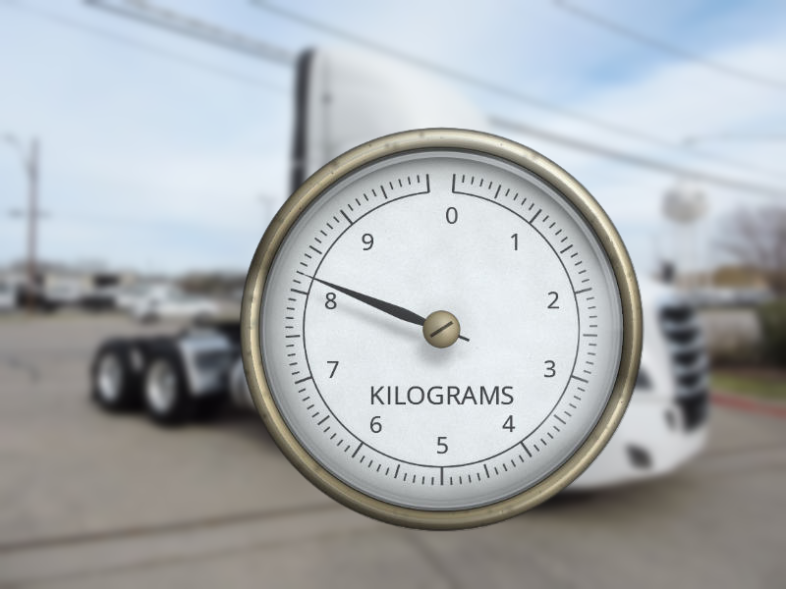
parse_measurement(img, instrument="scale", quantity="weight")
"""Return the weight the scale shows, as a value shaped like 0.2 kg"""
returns 8.2 kg
